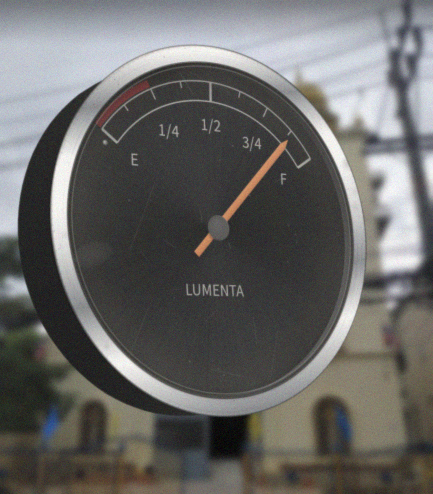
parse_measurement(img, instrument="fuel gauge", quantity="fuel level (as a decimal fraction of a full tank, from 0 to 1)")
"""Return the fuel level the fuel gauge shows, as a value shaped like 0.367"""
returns 0.875
